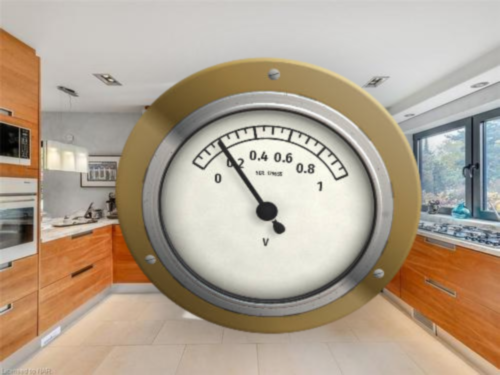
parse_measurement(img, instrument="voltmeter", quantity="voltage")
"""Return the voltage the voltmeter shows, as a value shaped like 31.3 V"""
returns 0.2 V
